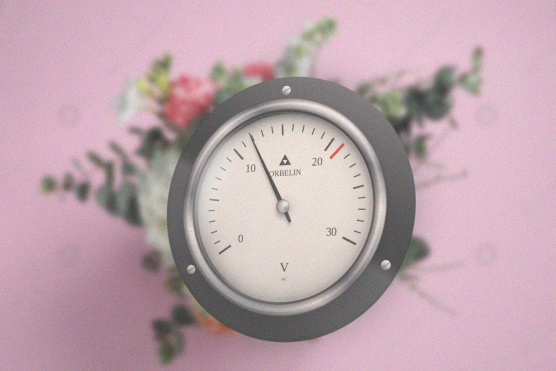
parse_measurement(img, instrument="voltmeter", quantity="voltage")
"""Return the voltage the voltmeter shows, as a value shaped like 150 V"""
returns 12 V
